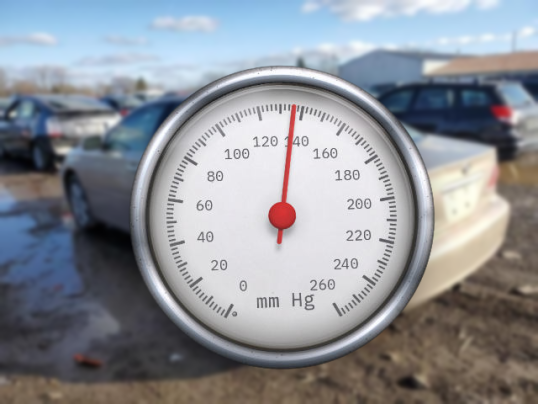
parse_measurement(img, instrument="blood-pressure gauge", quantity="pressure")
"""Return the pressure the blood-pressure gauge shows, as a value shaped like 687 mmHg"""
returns 136 mmHg
